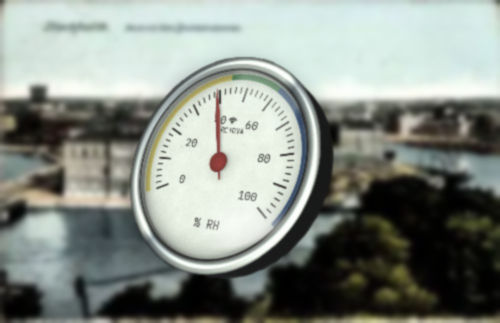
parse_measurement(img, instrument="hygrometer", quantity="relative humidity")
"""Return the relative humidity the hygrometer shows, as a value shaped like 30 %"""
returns 40 %
